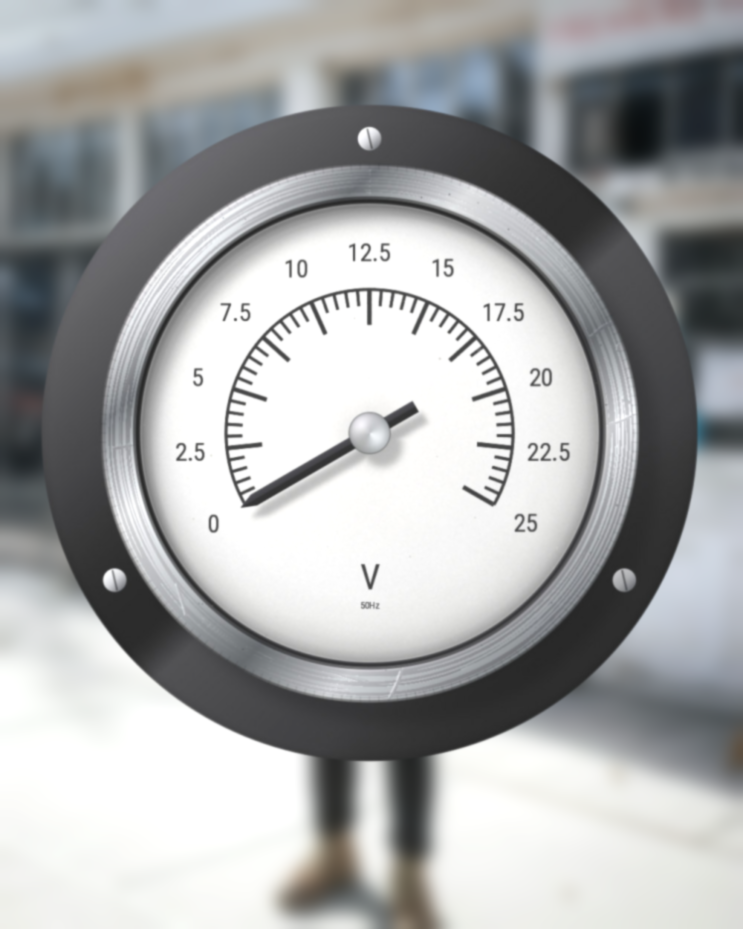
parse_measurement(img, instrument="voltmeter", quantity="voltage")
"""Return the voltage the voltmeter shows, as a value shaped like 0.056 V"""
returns 0 V
